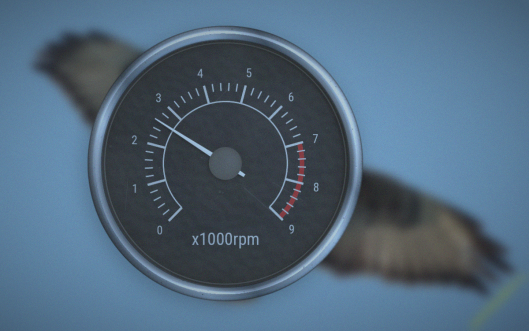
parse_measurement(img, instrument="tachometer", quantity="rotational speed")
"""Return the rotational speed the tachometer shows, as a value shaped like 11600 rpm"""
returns 2600 rpm
